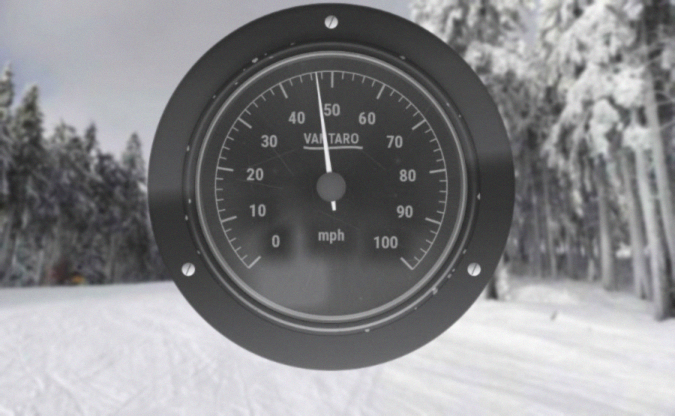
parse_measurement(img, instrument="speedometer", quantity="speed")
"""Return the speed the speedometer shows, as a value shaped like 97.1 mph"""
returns 47 mph
